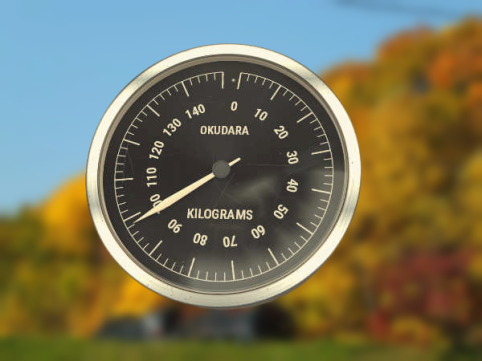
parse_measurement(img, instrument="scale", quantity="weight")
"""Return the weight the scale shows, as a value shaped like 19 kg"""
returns 98 kg
